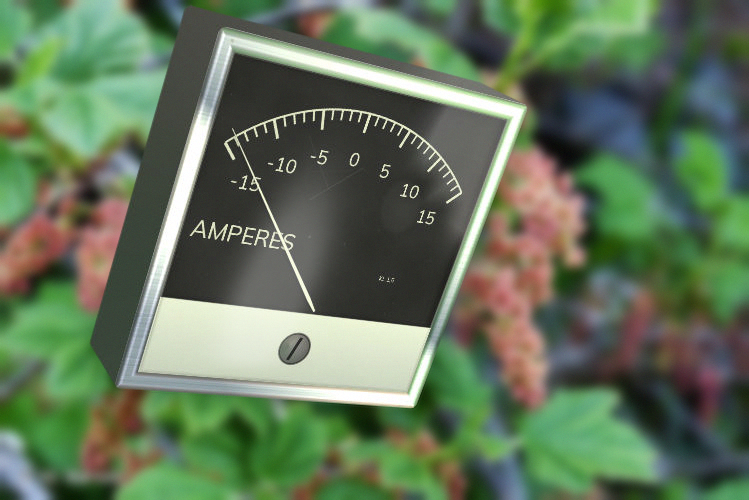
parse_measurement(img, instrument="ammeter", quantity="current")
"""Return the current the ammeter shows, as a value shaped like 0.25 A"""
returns -14 A
